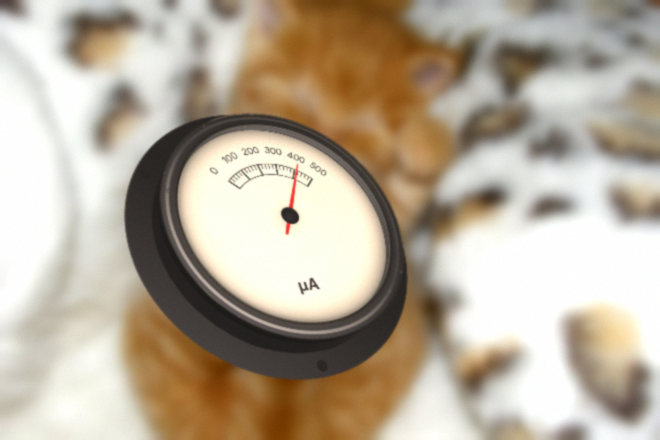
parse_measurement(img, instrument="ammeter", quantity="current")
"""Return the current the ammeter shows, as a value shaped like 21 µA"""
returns 400 µA
